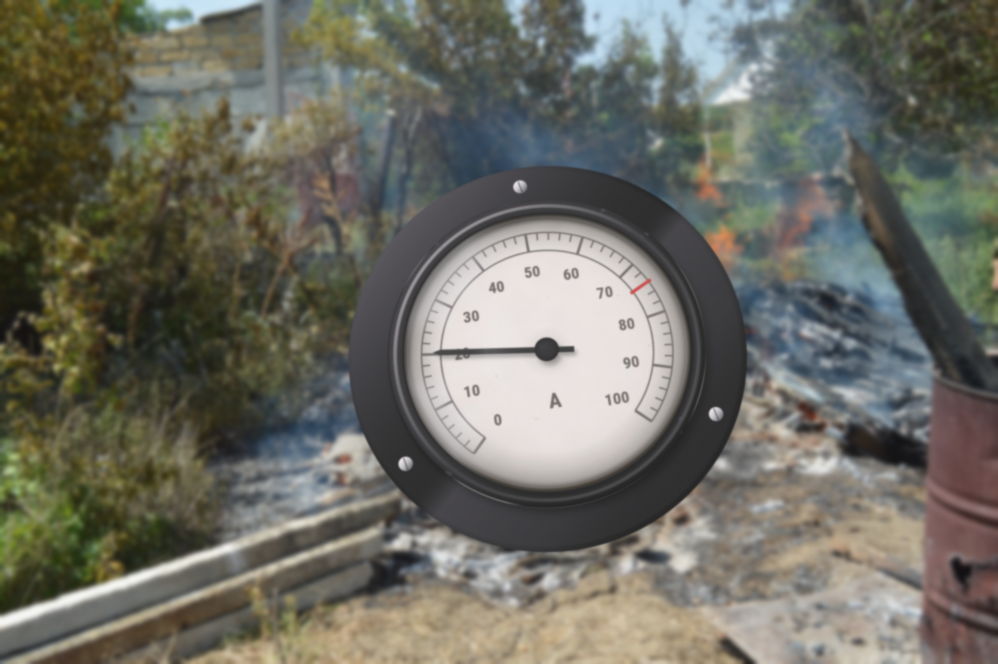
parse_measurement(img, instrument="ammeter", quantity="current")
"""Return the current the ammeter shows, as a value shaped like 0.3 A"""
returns 20 A
